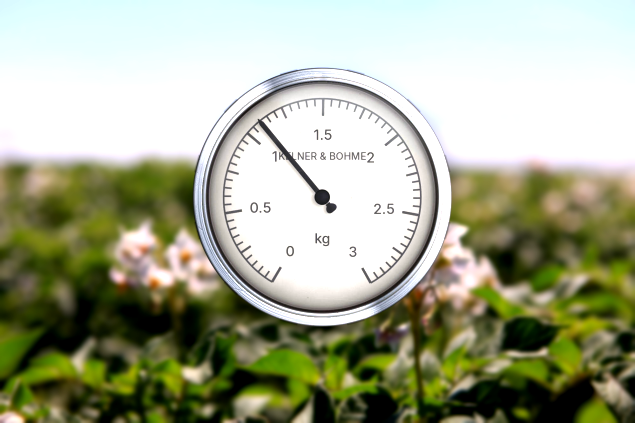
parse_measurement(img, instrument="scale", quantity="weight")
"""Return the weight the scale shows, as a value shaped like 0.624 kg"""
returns 1.1 kg
